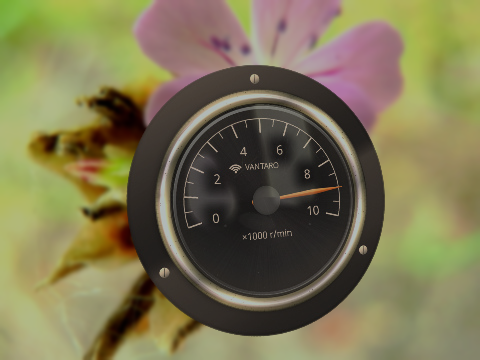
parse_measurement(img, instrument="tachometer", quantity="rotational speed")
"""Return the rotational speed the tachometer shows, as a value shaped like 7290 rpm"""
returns 9000 rpm
